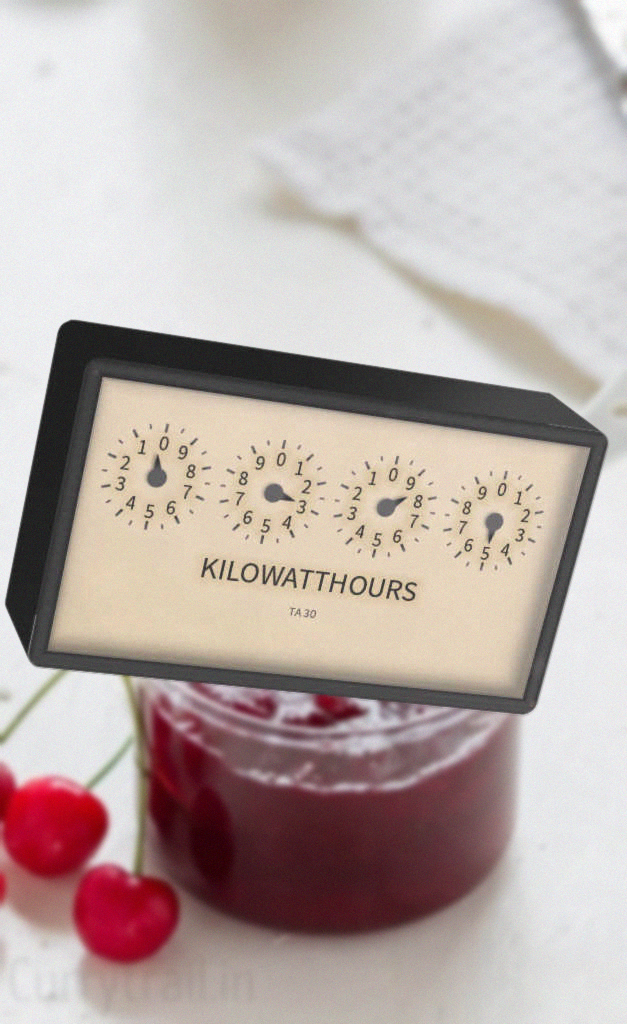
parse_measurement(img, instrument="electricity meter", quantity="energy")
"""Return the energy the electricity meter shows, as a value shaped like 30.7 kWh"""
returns 285 kWh
